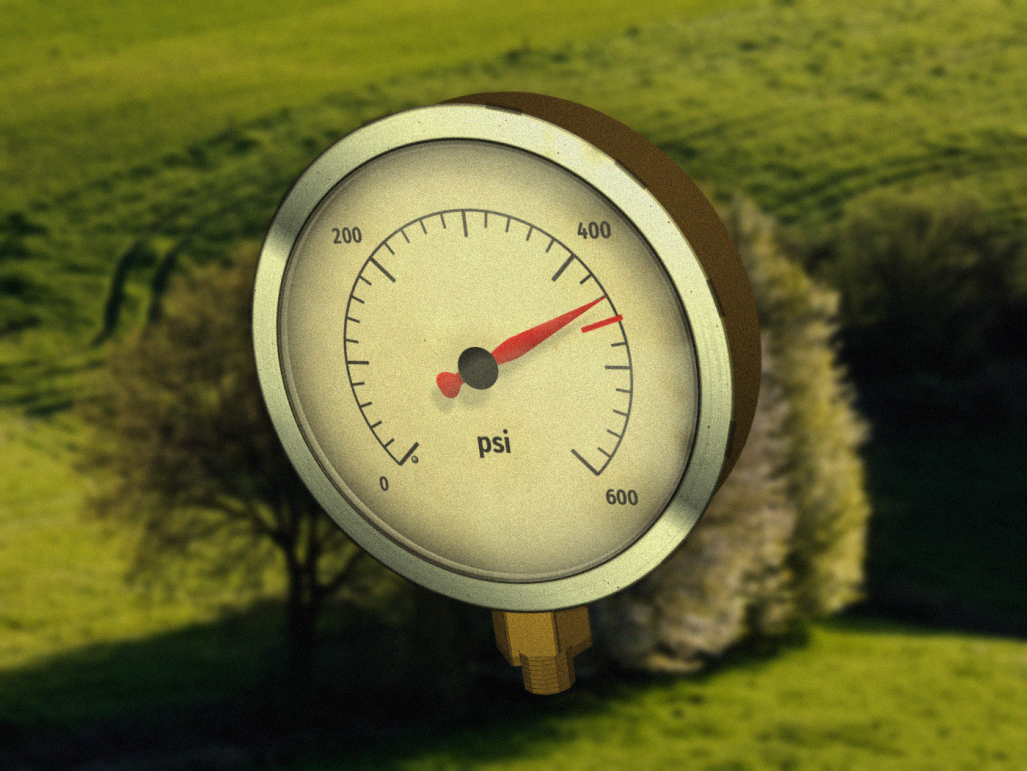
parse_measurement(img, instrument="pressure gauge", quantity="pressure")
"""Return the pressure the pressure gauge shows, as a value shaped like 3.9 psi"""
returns 440 psi
